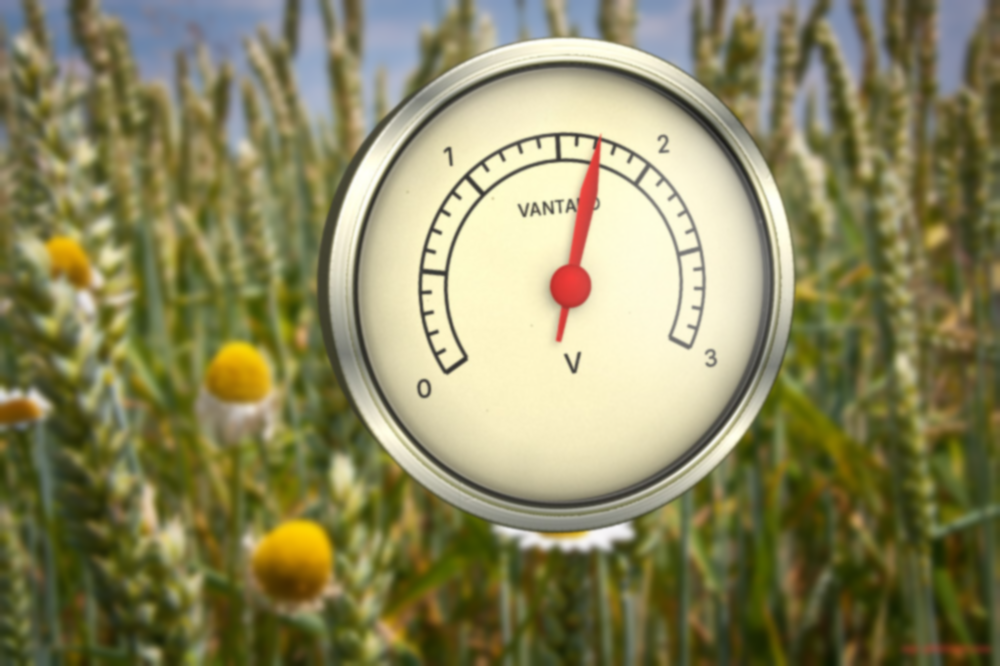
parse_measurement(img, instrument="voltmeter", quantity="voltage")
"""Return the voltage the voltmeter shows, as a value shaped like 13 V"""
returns 1.7 V
